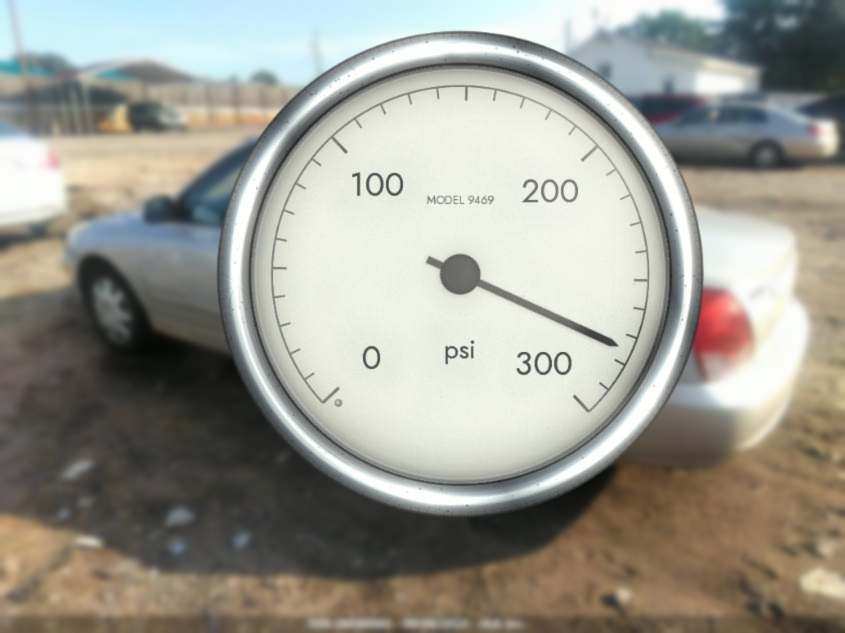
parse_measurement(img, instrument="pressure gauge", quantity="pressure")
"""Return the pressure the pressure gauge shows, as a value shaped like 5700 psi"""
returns 275 psi
